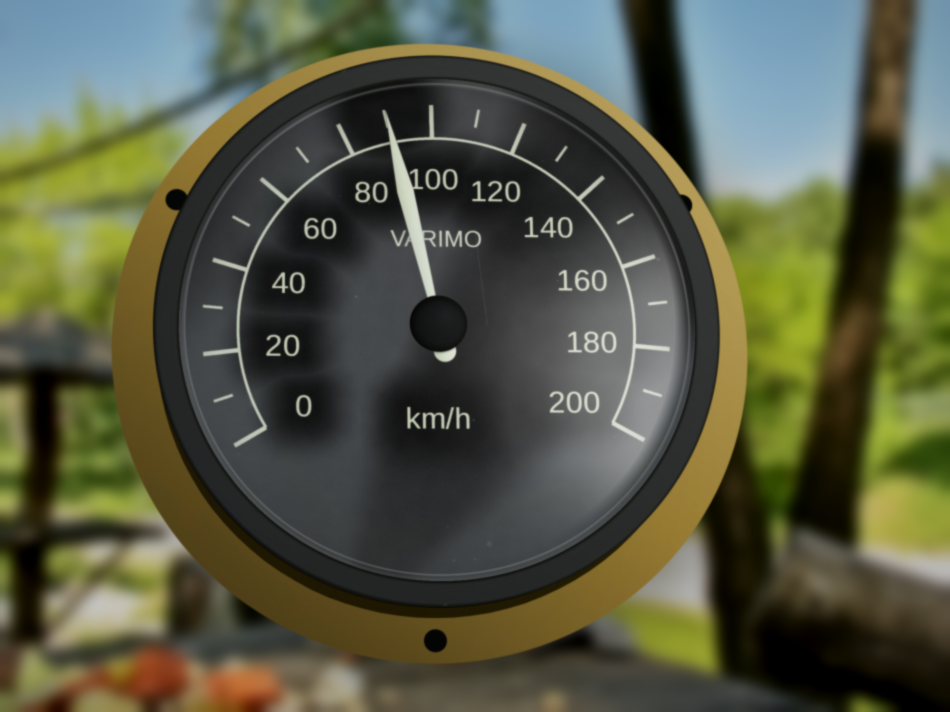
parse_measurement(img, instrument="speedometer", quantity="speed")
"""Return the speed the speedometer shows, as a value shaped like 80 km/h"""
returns 90 km/h
